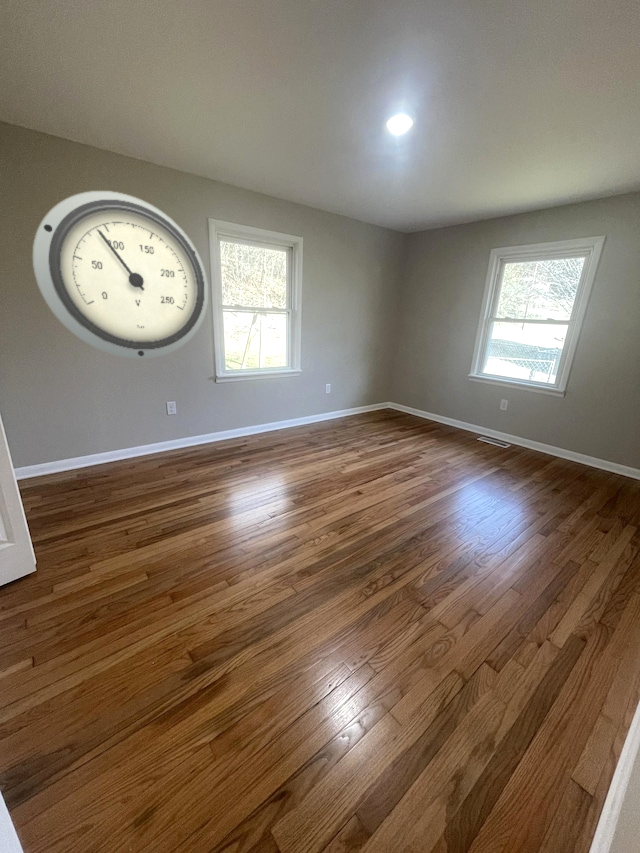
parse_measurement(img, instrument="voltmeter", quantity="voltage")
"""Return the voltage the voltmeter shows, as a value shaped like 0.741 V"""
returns 90 V
